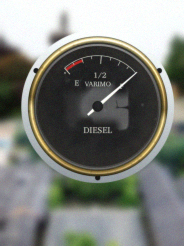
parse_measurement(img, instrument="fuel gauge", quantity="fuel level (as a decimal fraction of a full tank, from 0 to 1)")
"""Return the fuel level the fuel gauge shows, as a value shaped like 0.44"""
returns 1
